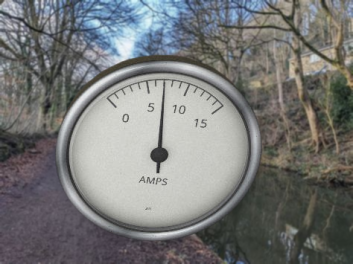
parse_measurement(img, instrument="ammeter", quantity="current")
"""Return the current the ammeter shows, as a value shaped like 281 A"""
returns 7 A
